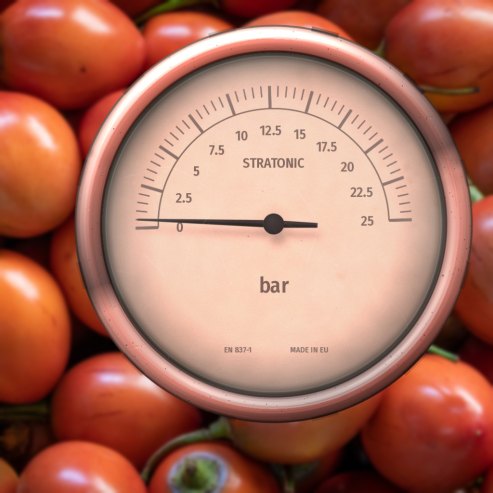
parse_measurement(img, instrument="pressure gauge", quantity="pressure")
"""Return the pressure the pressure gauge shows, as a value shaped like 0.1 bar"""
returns 0.5 bar
